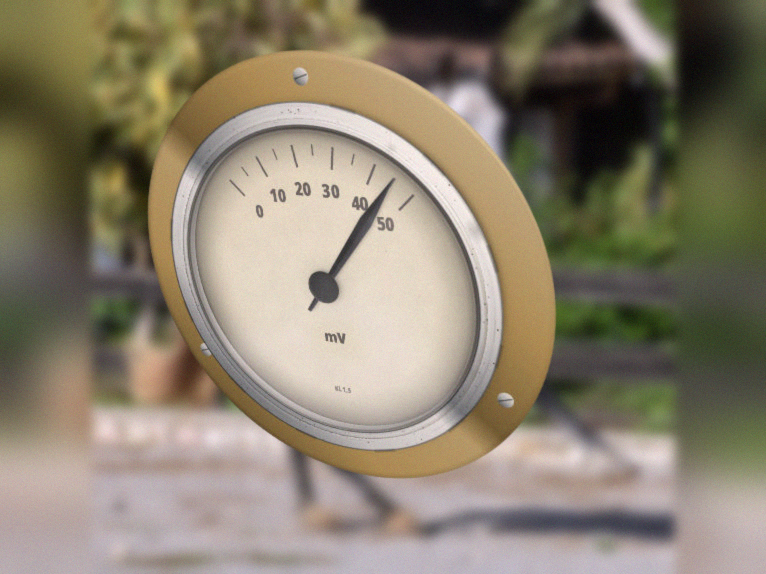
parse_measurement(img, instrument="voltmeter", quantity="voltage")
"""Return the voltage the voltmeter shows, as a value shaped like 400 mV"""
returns 45 mV
